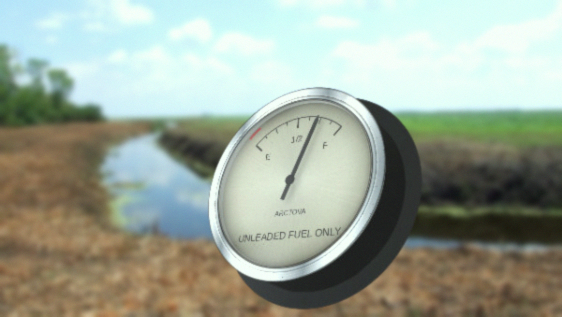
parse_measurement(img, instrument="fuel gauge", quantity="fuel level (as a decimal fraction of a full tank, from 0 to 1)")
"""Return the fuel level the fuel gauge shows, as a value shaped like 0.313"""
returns 0.75
